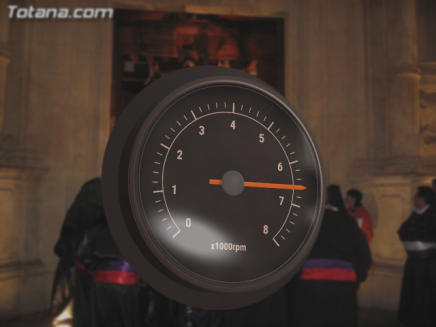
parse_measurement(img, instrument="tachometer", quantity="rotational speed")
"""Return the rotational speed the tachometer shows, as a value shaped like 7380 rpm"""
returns 6600 rpm
